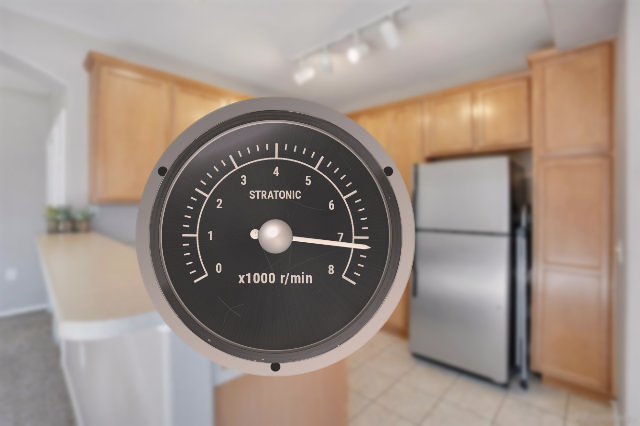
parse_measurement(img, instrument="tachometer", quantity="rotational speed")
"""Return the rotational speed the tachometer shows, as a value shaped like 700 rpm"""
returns 7200 rpm
